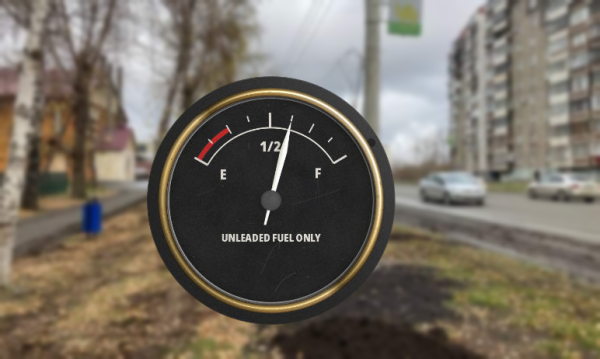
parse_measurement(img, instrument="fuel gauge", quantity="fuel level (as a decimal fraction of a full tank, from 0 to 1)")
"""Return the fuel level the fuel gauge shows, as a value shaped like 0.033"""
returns 0.625
